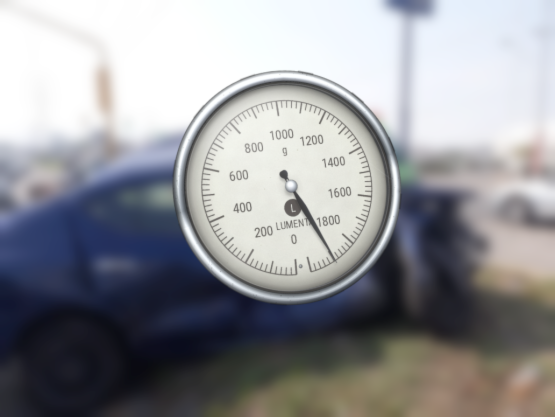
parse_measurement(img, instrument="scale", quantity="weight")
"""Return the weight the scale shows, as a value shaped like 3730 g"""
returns 1900 g
